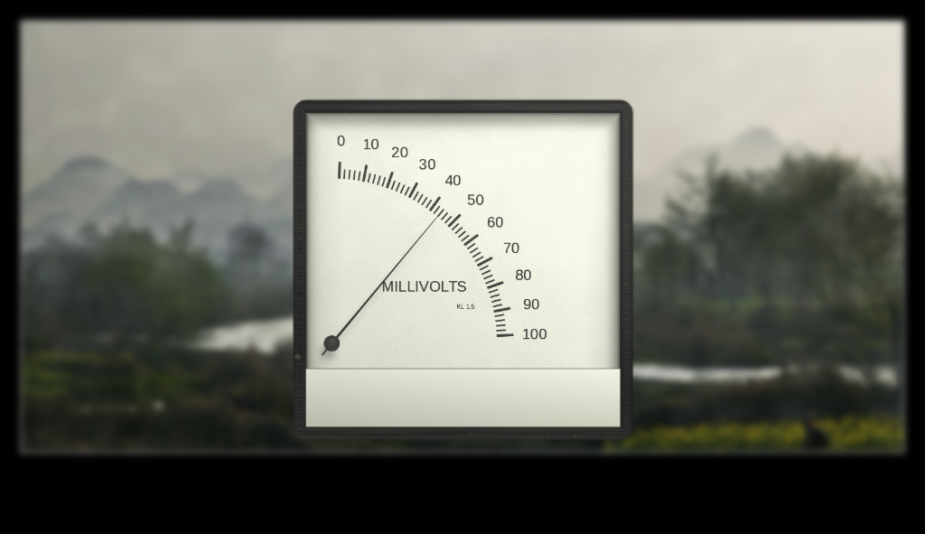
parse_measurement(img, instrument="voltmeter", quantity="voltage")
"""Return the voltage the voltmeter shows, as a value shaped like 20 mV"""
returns 44 mV
